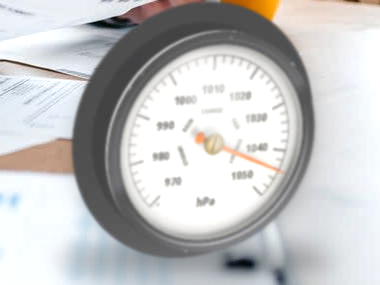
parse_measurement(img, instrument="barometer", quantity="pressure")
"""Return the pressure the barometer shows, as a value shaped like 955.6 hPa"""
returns 1044 hPa
